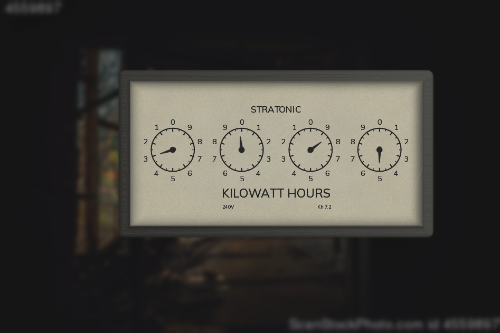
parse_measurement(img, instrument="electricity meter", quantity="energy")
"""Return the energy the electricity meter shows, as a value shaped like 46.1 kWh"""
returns 2985 kWh
